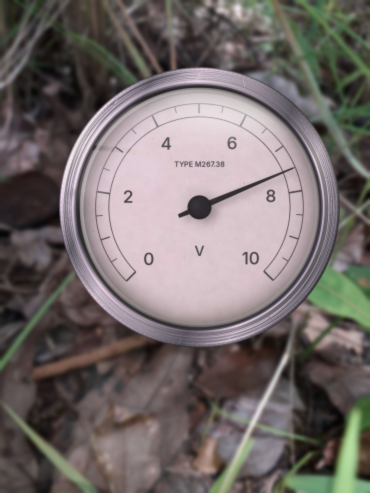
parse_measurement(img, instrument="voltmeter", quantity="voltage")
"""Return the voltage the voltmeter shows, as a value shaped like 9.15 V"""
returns 7.5 V
